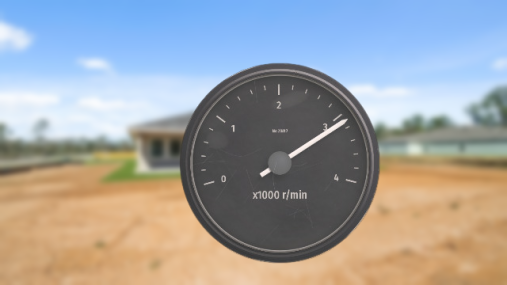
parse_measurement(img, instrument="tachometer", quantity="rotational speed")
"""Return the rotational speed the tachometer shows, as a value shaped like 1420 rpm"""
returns 3100 rpm
